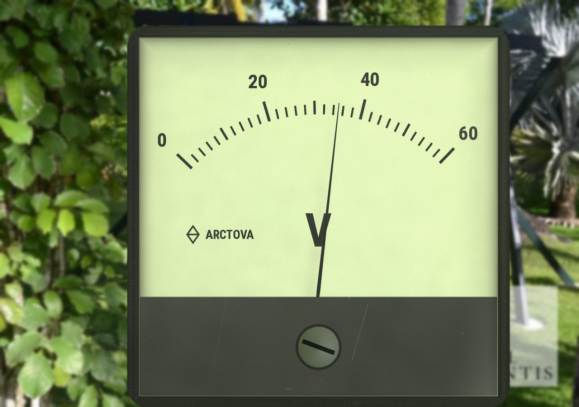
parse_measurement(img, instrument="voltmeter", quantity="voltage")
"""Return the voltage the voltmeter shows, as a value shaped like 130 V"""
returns 35 V
